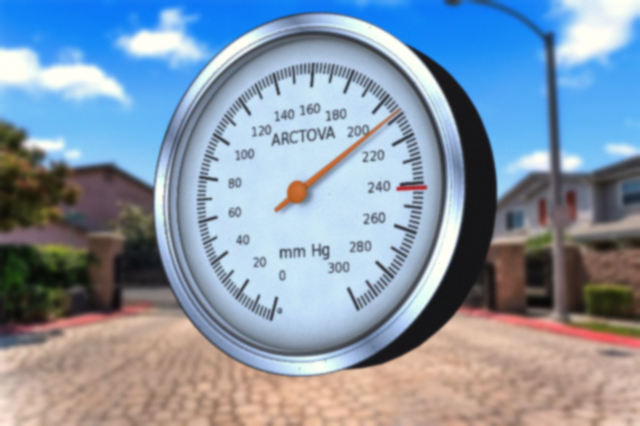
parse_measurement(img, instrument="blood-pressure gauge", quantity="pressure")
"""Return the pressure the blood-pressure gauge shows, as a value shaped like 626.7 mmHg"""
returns 210 mmHg
